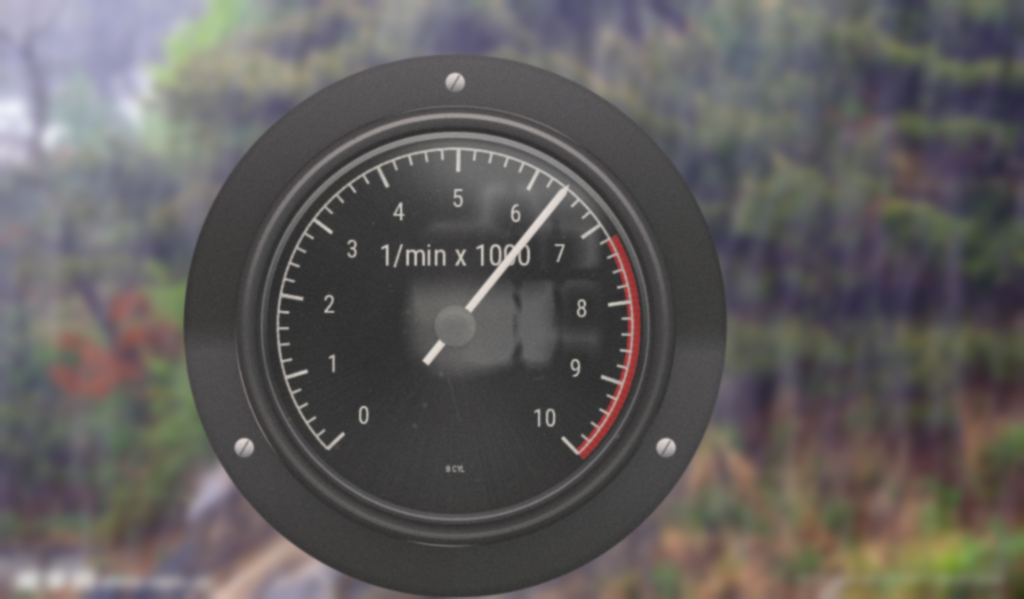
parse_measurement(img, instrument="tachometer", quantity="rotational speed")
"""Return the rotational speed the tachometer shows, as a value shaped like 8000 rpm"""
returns 6400 rpm
